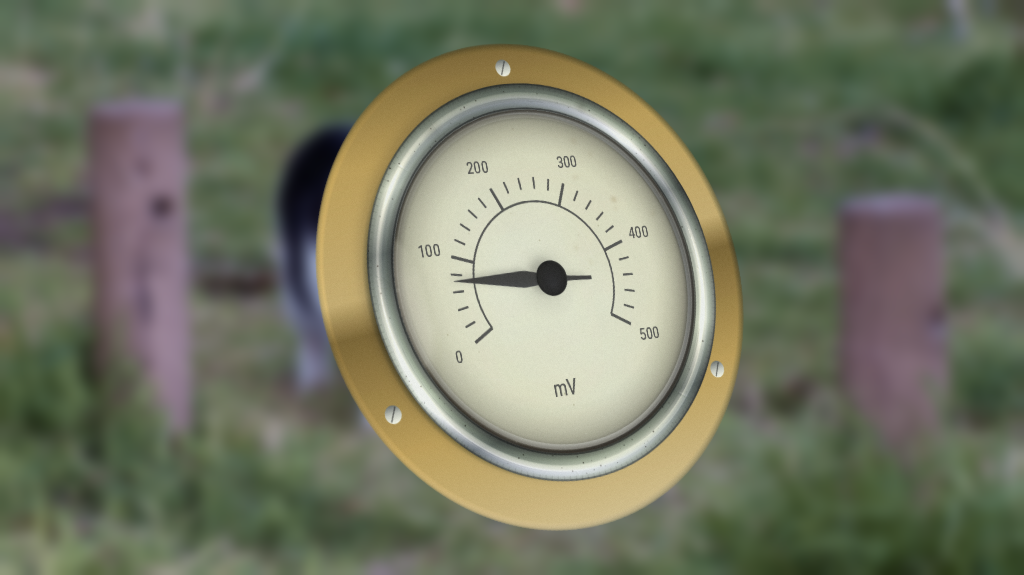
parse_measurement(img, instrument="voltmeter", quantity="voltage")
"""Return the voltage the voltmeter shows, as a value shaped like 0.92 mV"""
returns 70 mV
